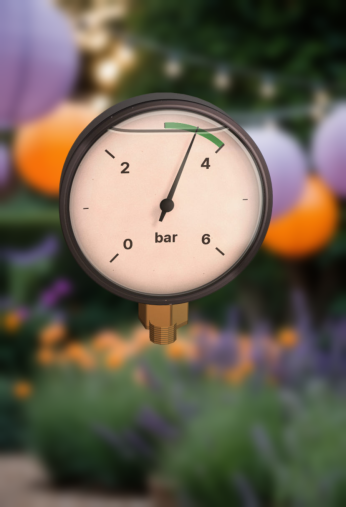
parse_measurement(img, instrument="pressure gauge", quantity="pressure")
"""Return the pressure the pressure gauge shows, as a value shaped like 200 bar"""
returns 3.5 bar
